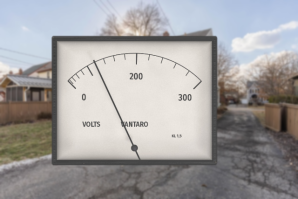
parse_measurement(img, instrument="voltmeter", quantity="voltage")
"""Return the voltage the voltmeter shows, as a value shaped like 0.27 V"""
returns 120 V
